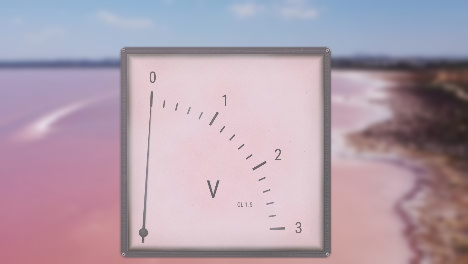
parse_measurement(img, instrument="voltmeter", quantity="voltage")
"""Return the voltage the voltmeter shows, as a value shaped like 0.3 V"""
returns 0 V
